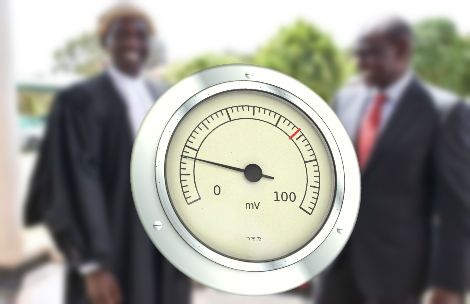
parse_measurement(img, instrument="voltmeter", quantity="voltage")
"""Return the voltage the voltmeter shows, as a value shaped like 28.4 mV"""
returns 16 mV
